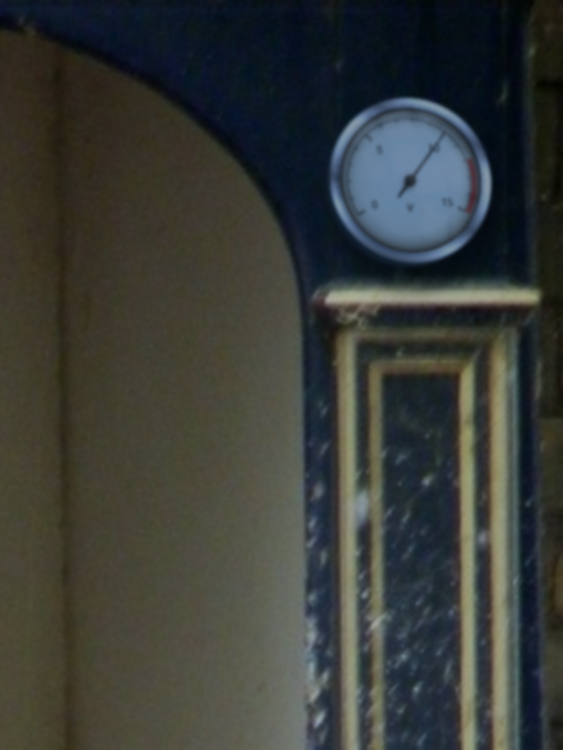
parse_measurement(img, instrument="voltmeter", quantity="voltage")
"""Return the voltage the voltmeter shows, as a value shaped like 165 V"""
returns 10 V
